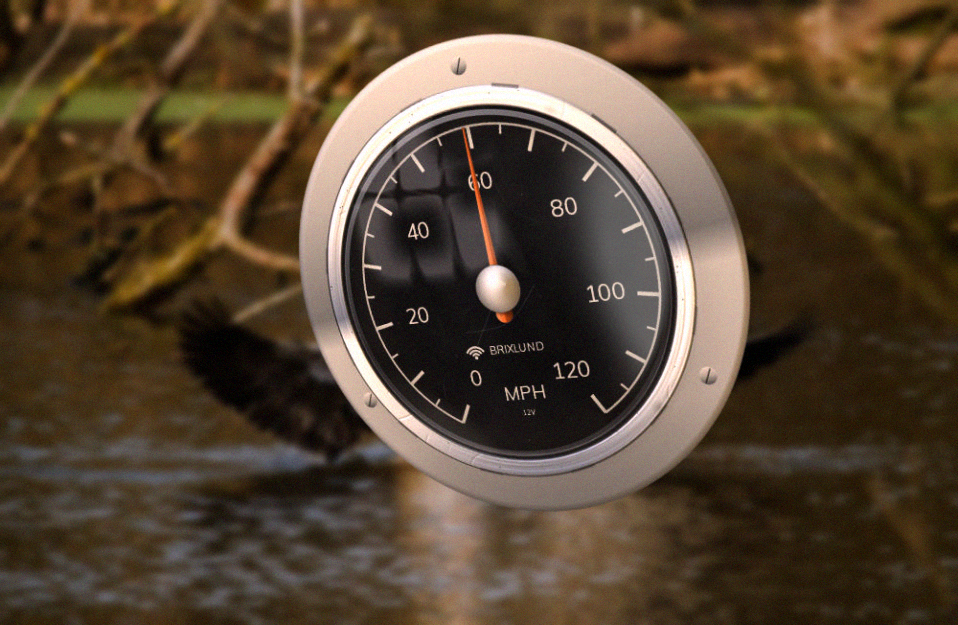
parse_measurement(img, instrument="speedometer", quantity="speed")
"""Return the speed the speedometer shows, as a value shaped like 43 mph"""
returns 60 mph
